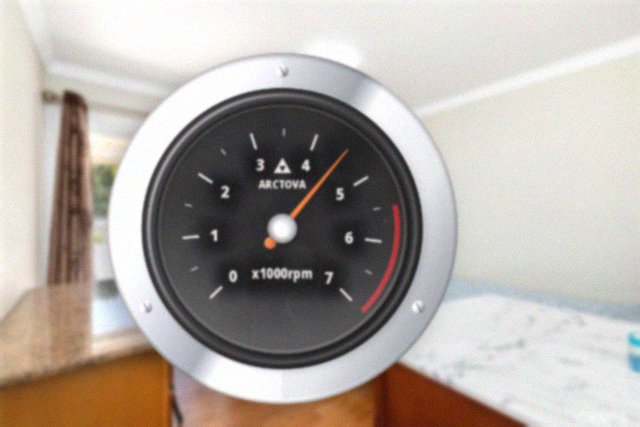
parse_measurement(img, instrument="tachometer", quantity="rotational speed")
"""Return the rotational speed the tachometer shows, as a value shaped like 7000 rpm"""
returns 4500 rpm
